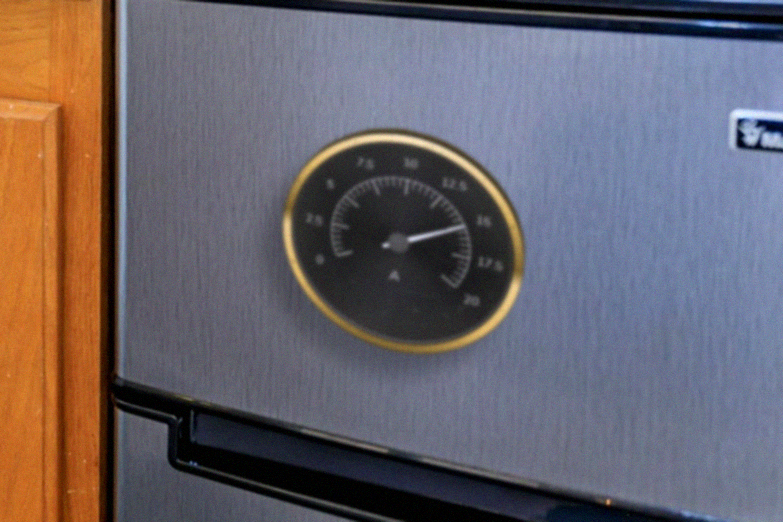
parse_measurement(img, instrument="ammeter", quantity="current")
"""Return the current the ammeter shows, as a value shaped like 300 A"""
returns 15 A
